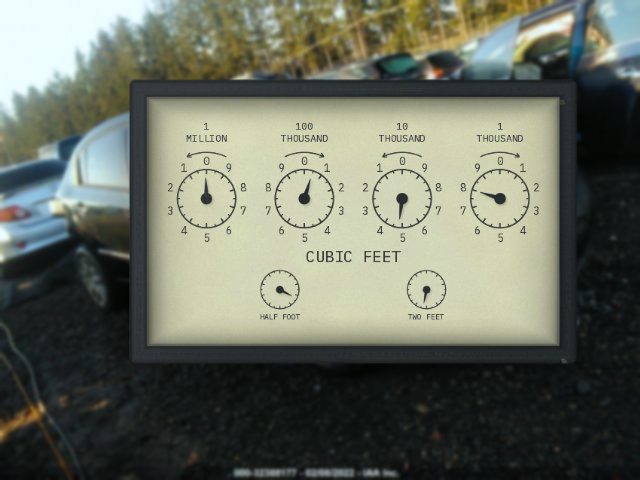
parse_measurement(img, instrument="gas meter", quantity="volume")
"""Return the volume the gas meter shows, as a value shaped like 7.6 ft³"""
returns 4800 ft³
